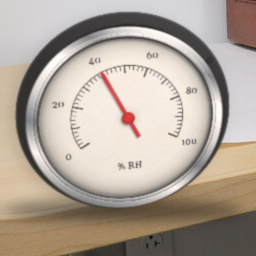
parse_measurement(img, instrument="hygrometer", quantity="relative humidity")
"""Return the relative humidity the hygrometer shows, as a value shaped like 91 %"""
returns 40 %
